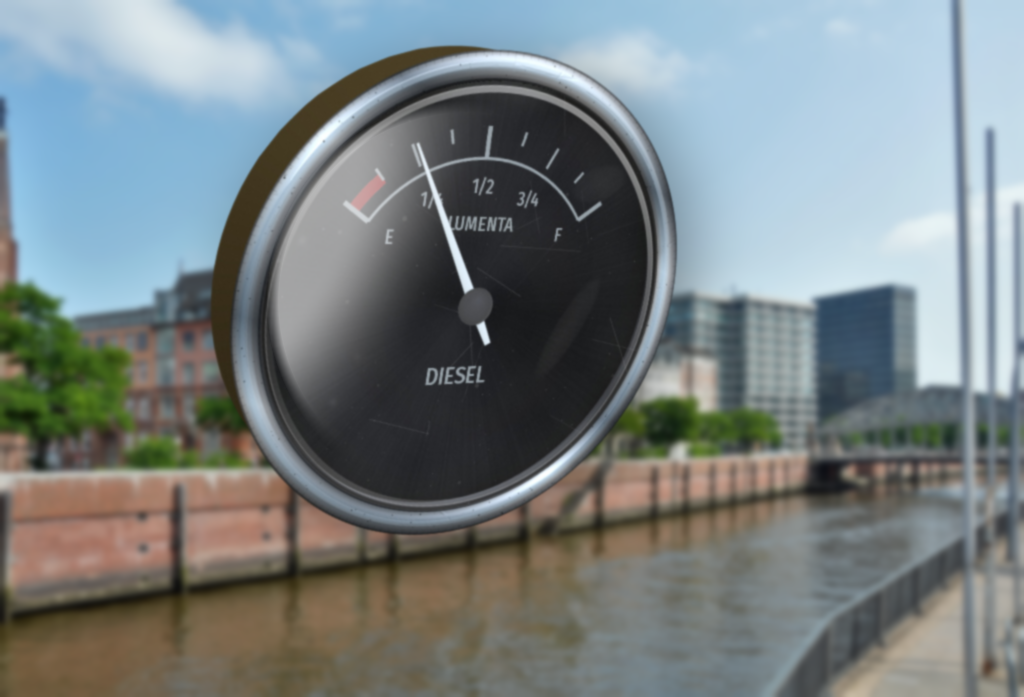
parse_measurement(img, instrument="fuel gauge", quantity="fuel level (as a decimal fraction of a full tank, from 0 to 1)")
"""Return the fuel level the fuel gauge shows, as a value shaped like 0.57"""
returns 0.25
